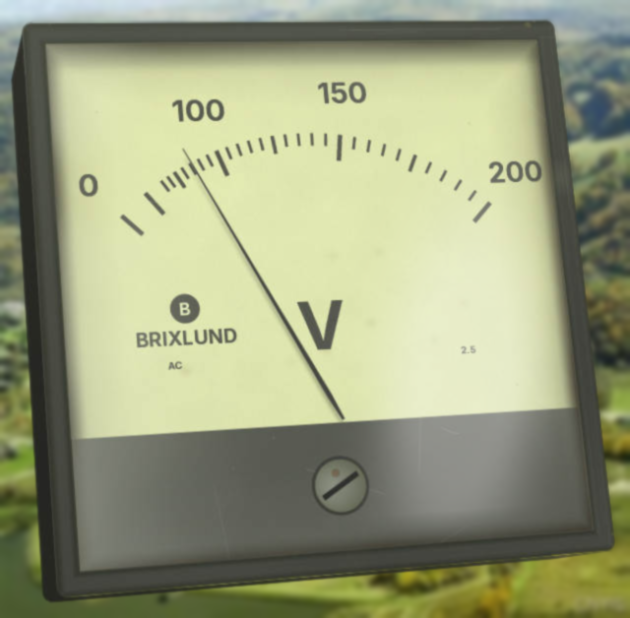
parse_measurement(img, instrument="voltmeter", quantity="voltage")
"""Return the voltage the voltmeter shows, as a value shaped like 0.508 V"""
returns 85 V
